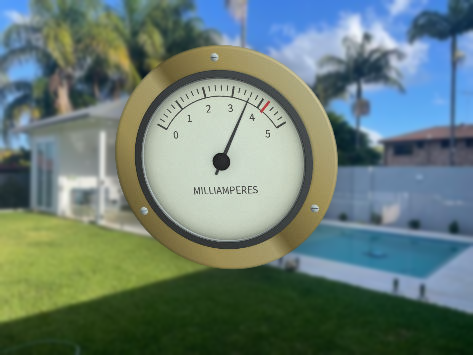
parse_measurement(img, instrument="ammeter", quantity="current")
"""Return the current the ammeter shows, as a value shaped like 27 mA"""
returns 3.6 mA
